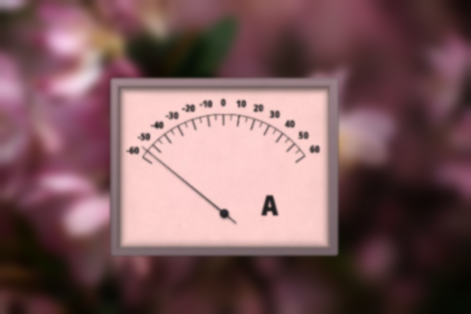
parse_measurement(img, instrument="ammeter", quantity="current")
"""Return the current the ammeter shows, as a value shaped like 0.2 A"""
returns -55 A
